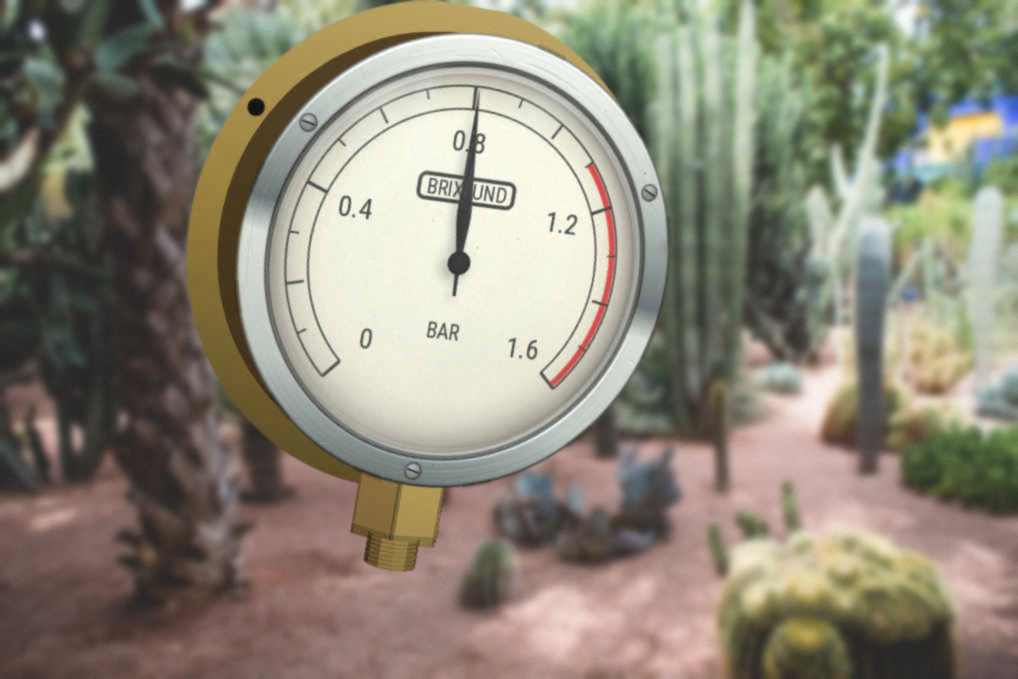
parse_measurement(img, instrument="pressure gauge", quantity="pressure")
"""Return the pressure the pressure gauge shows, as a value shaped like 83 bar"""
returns 0.8 bar
